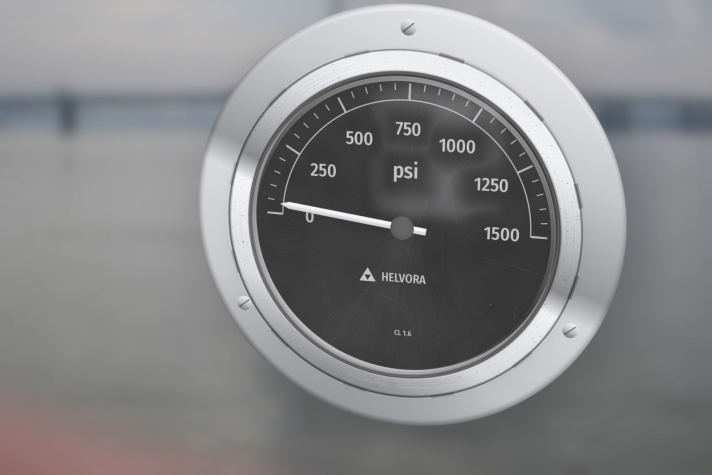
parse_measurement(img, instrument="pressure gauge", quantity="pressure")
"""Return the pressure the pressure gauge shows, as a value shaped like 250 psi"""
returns 50 psi
